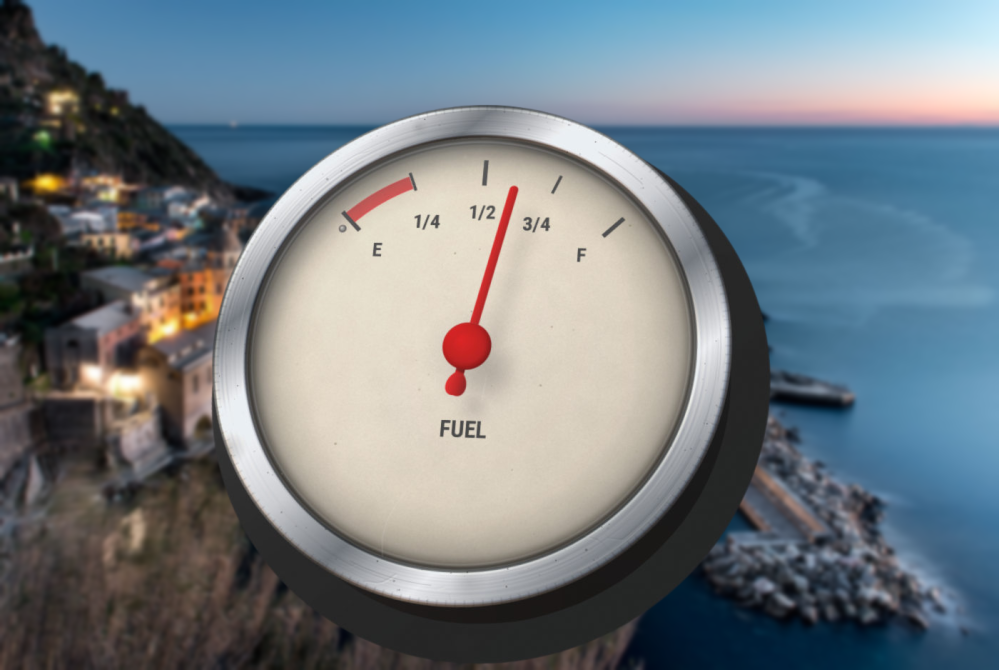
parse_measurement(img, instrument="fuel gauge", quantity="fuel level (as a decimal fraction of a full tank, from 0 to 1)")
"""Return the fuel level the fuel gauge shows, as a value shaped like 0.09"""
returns 0.625
